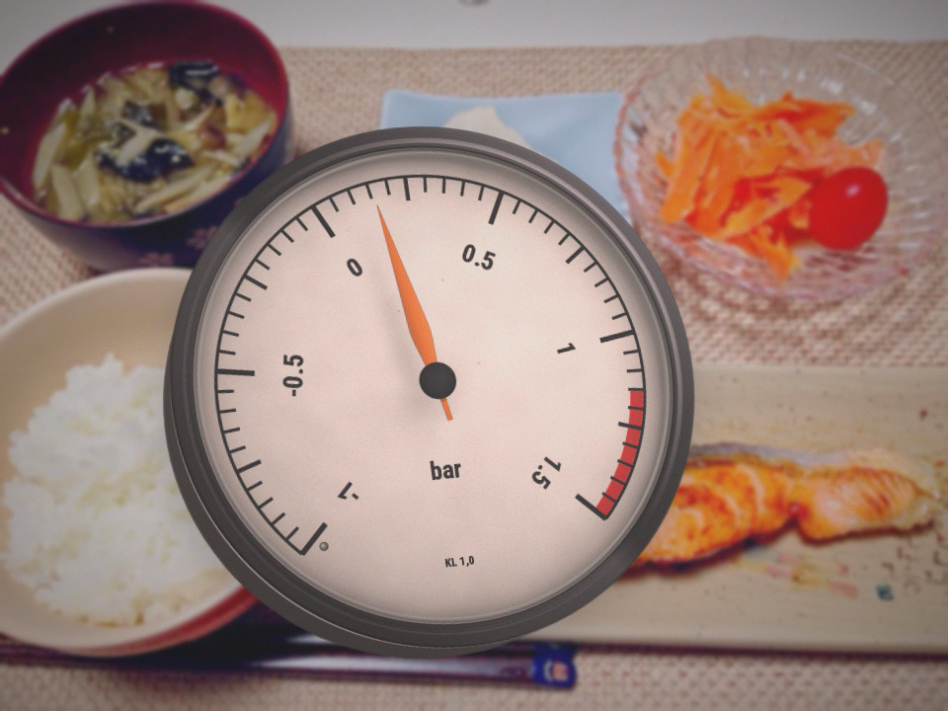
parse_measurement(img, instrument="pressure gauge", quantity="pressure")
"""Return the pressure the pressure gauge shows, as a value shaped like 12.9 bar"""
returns 0.15 bar
